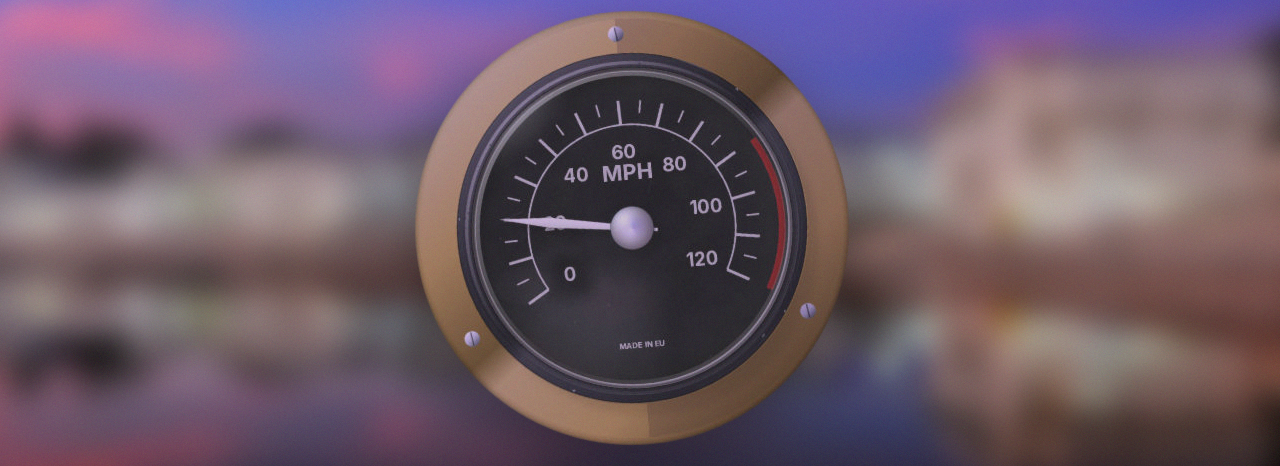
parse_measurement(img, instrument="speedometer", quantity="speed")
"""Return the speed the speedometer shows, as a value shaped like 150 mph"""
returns 20 mph
